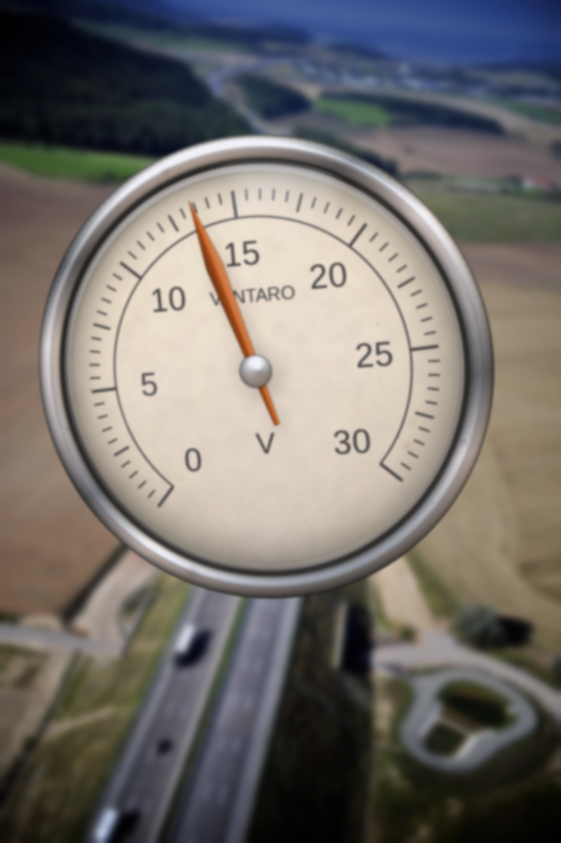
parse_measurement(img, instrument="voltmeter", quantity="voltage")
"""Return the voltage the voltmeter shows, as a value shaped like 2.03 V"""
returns 13.5 V
